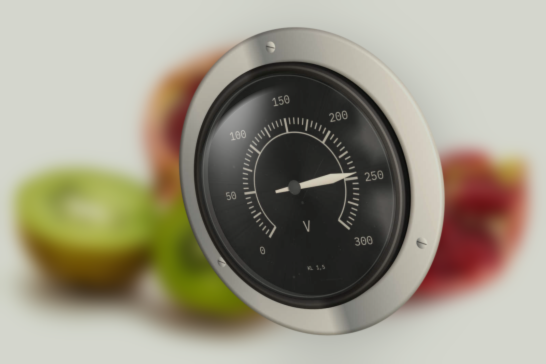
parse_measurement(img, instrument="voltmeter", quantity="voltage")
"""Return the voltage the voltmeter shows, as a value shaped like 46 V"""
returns 245 V
